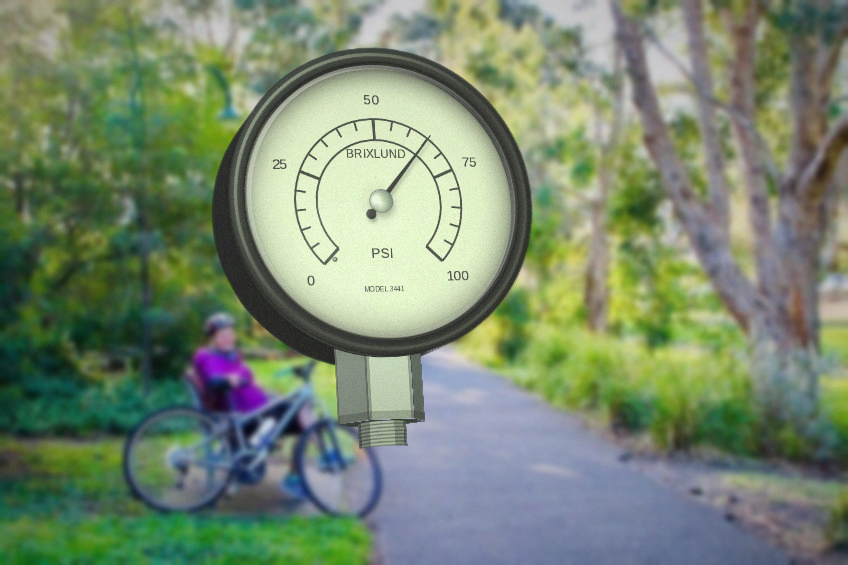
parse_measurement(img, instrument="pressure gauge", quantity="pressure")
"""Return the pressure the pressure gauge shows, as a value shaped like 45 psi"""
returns 65 psi
